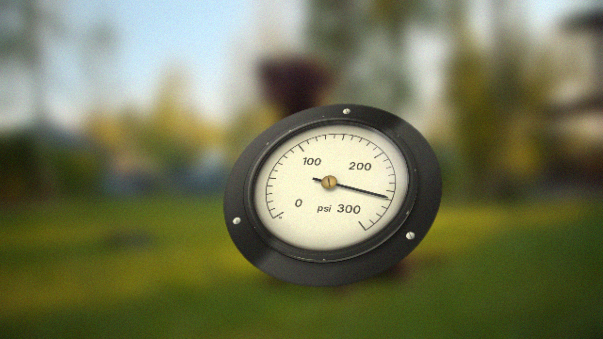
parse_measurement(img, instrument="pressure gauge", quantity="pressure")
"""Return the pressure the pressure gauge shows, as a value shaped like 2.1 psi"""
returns 260 psi
